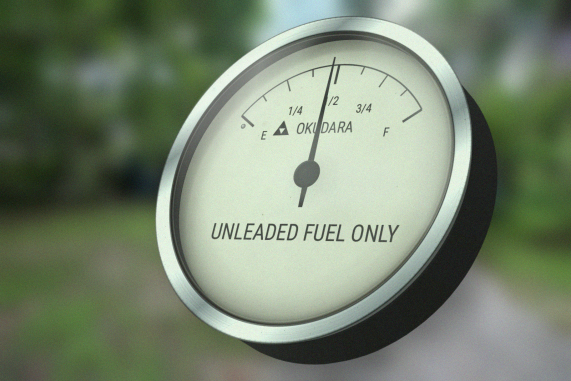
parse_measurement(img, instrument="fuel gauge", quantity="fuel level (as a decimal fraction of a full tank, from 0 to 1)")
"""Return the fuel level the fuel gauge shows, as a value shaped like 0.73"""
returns 0.5
